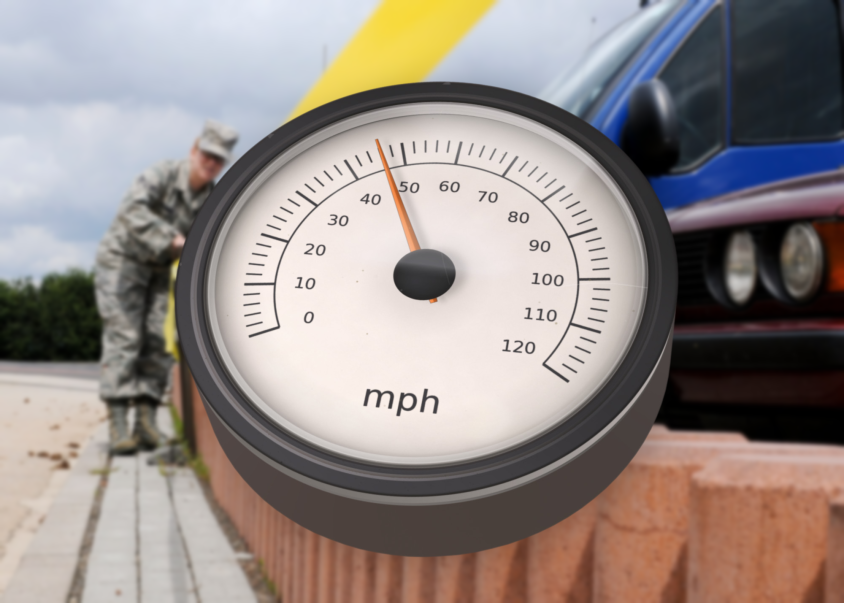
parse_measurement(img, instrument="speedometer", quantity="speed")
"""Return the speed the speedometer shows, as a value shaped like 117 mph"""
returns 46 mph
